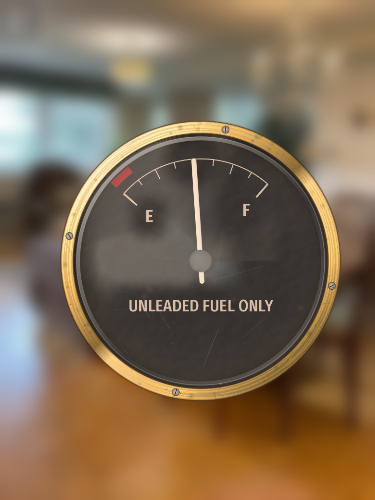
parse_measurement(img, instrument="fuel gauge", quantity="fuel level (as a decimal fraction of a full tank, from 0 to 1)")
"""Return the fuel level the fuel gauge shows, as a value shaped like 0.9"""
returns 0.5
